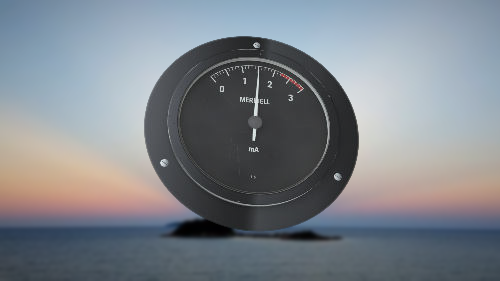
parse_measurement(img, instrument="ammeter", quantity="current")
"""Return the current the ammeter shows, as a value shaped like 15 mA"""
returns 1.5 mA
